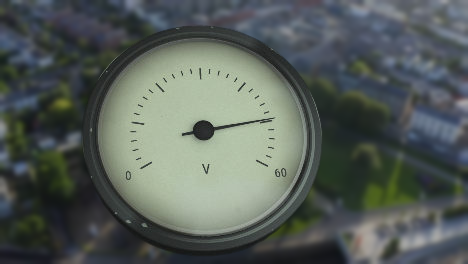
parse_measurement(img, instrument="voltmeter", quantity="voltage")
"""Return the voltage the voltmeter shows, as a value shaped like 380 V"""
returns 50 V
